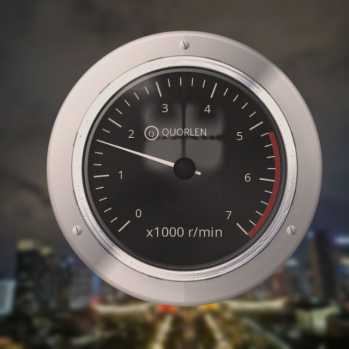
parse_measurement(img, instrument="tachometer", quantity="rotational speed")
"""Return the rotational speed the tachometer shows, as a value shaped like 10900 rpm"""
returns 1600 rpm
